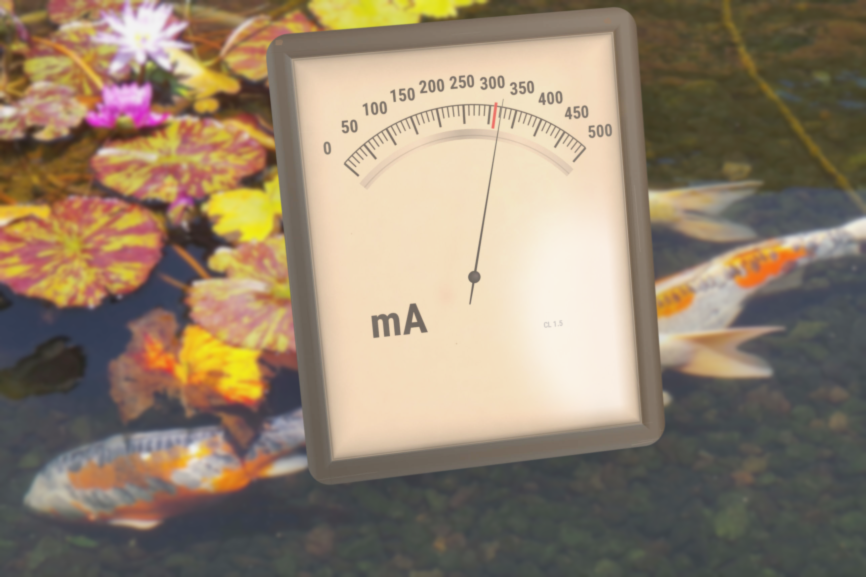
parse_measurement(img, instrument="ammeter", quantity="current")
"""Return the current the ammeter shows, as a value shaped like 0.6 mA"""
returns 320 mA
